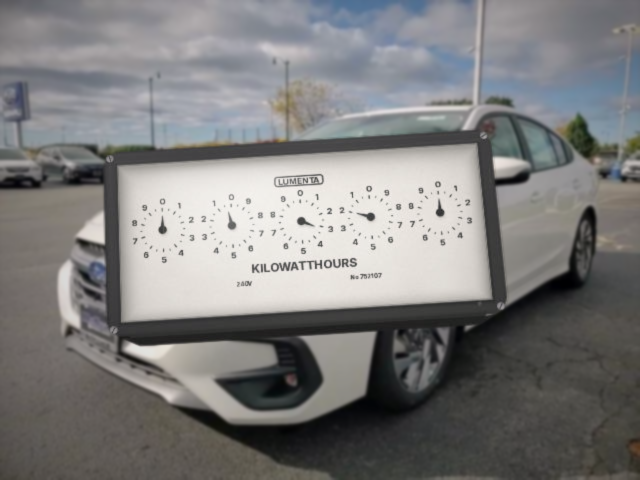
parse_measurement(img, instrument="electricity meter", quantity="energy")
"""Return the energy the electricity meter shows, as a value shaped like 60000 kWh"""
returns 320 kWh
